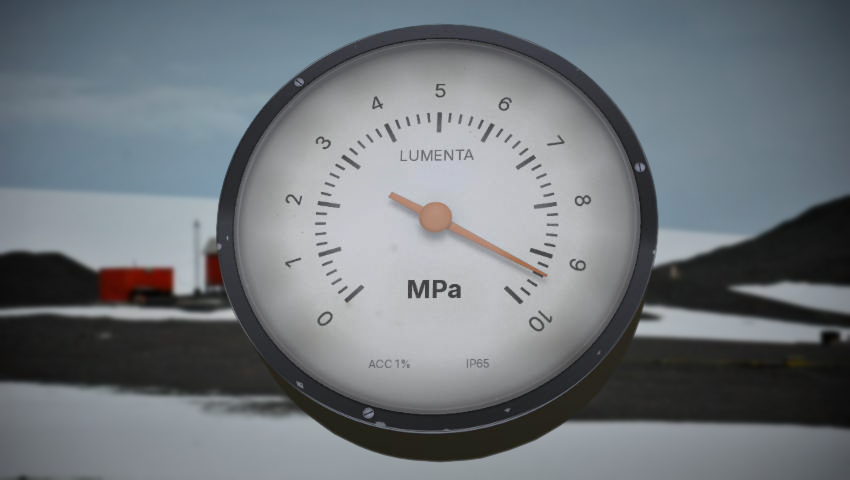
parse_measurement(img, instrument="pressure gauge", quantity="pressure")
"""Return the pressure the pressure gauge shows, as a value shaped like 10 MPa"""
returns 9.4 MPa
